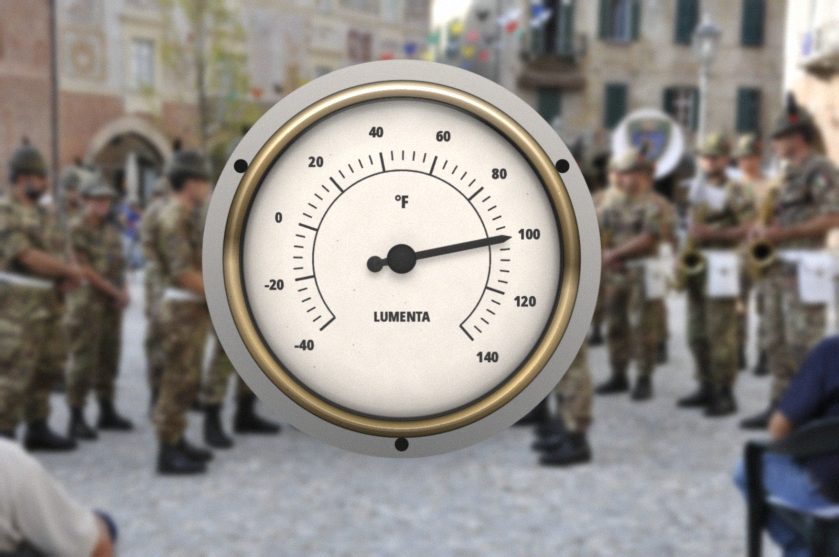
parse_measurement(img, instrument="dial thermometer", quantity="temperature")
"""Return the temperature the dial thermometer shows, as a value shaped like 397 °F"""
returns 100 °F
